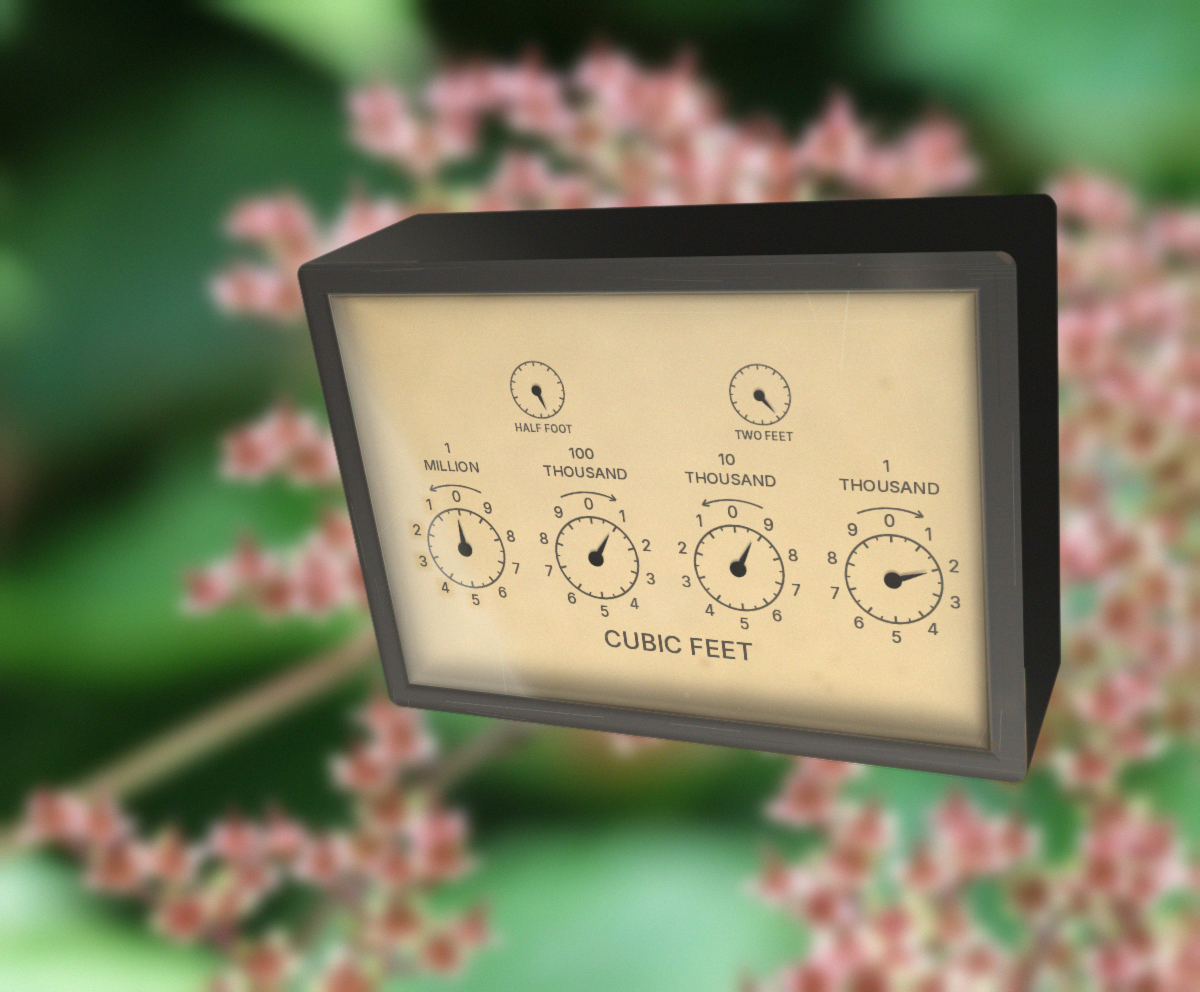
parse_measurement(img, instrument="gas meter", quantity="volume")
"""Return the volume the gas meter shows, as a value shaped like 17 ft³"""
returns 9200 ft³
